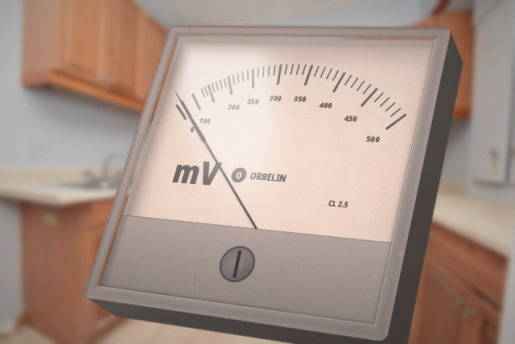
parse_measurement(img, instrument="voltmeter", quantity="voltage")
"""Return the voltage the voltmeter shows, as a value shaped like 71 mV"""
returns 50 mV
